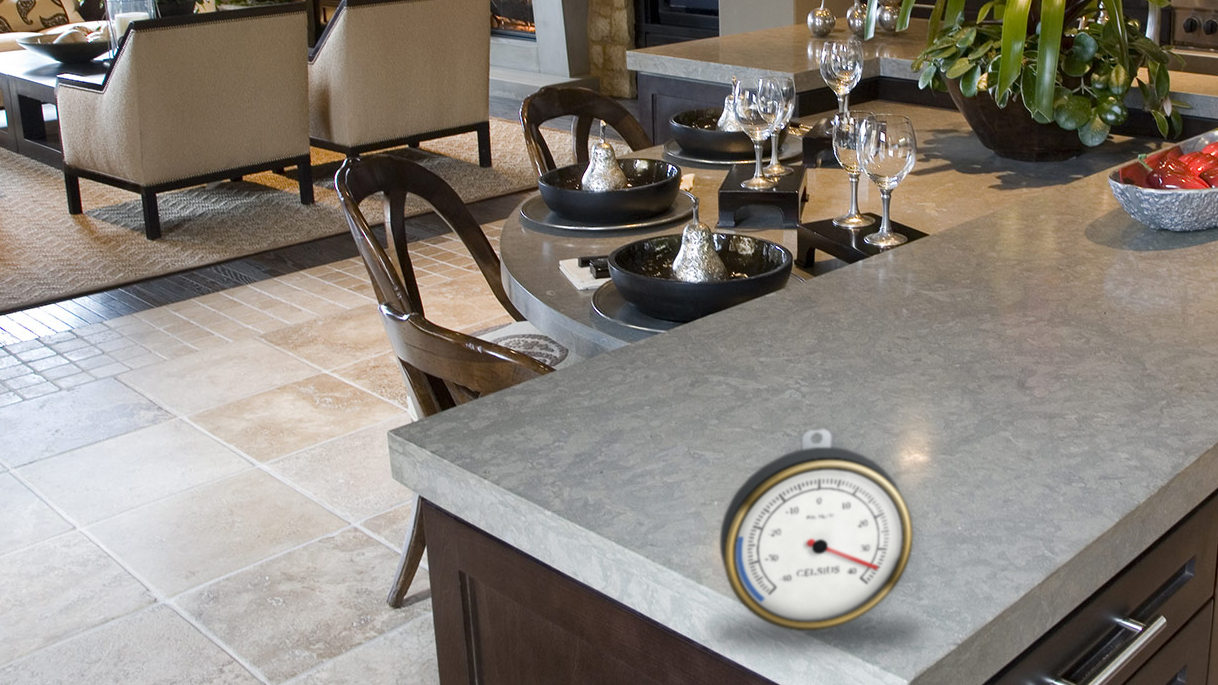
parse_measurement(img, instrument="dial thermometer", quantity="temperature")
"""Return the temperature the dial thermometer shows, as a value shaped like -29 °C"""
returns 35 °C
